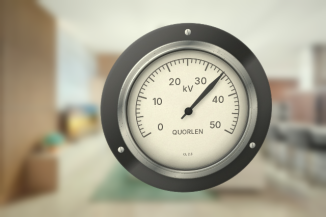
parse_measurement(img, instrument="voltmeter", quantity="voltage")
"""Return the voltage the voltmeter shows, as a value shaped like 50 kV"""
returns 34 kV
